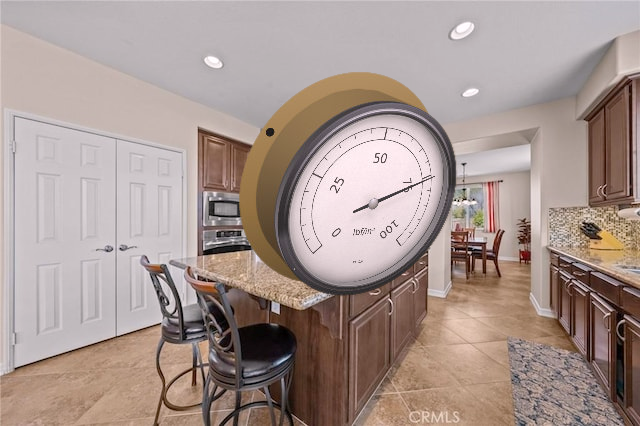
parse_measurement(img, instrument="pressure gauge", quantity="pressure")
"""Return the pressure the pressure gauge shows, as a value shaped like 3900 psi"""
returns 75 psi
